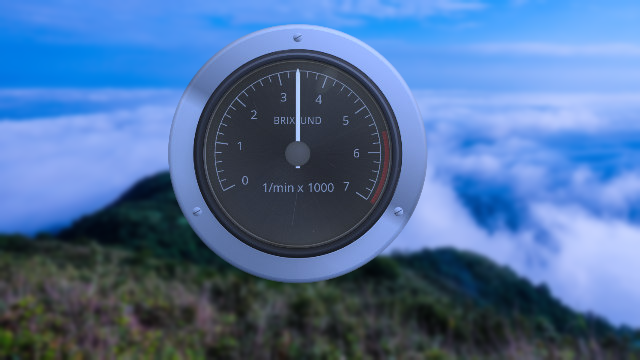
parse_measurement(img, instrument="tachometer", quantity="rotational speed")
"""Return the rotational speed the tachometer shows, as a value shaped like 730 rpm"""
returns 3400 rpm
